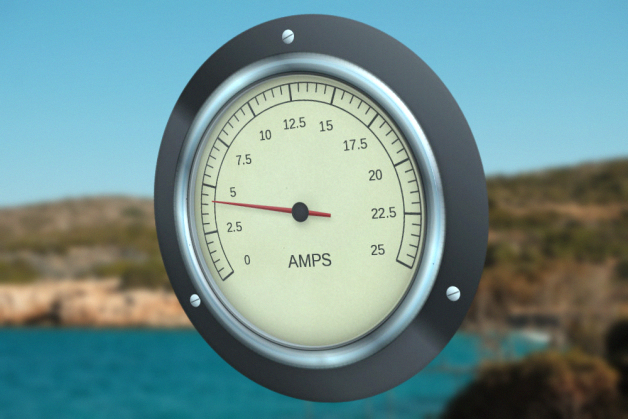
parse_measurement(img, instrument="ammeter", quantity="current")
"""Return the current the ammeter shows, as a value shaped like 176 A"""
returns 4.25 A
